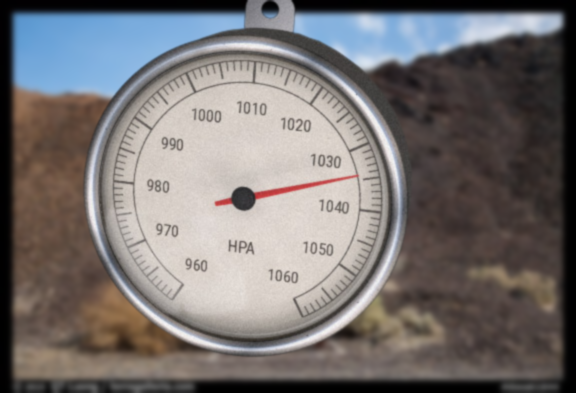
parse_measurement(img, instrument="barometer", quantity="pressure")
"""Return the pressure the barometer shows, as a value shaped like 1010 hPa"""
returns 1034 hPa
